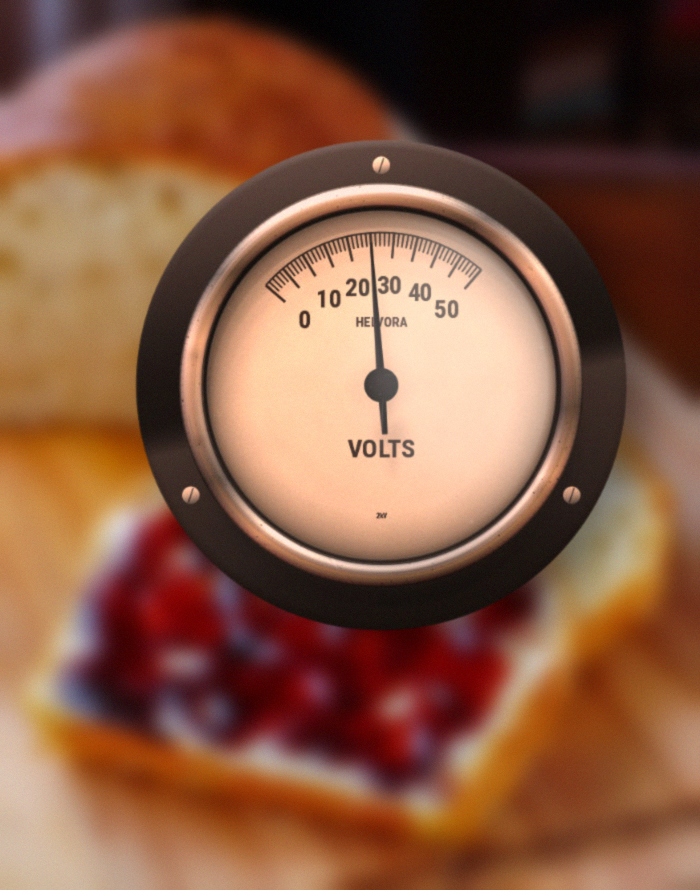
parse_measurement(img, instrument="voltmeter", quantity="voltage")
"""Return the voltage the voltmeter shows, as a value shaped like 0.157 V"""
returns 25 V
